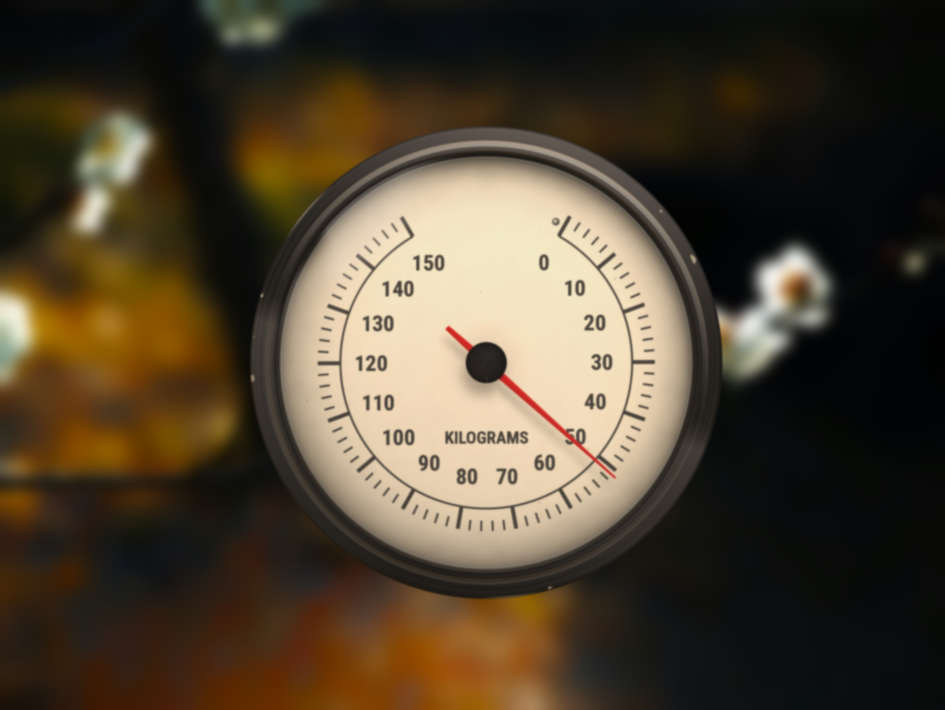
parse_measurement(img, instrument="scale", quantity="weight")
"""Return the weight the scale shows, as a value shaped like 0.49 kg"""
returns 51 kg
